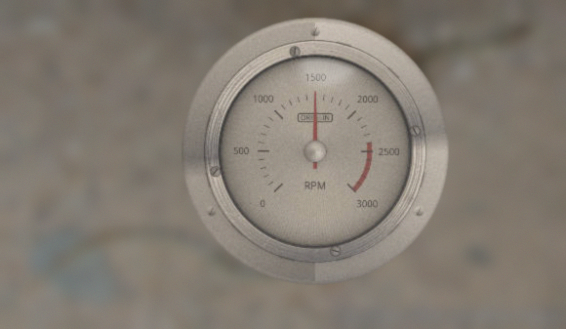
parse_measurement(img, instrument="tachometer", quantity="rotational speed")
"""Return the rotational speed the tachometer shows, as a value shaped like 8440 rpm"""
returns 1500 rpm
